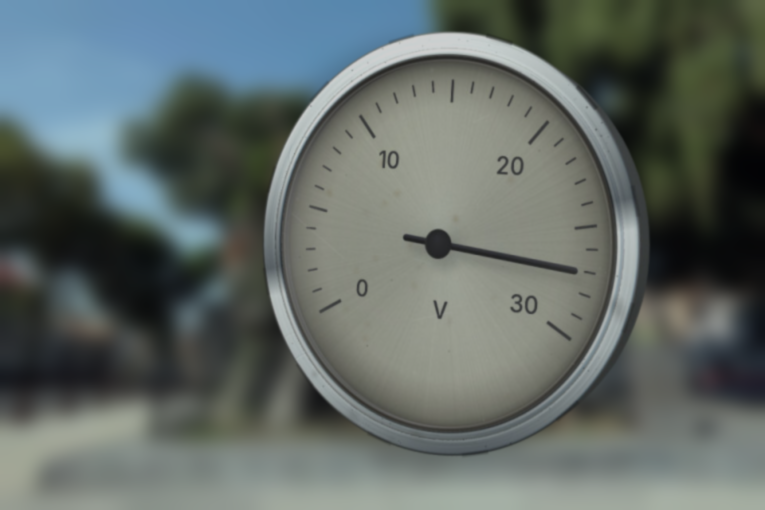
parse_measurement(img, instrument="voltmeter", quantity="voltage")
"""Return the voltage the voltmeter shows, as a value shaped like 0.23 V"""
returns 27 V
